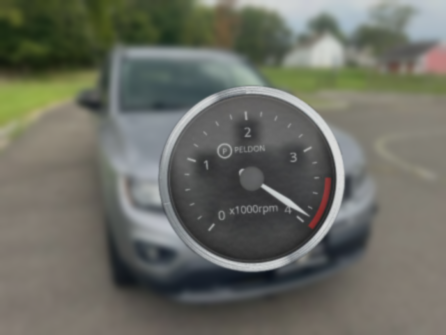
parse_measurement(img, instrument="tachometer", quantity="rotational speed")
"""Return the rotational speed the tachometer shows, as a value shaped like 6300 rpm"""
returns 3900 rpm
